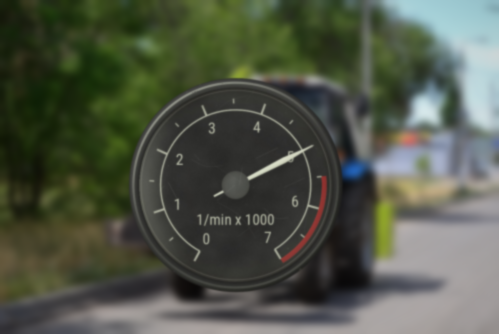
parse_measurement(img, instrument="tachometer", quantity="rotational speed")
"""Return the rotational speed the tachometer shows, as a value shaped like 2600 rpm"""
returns 5000 rpm
